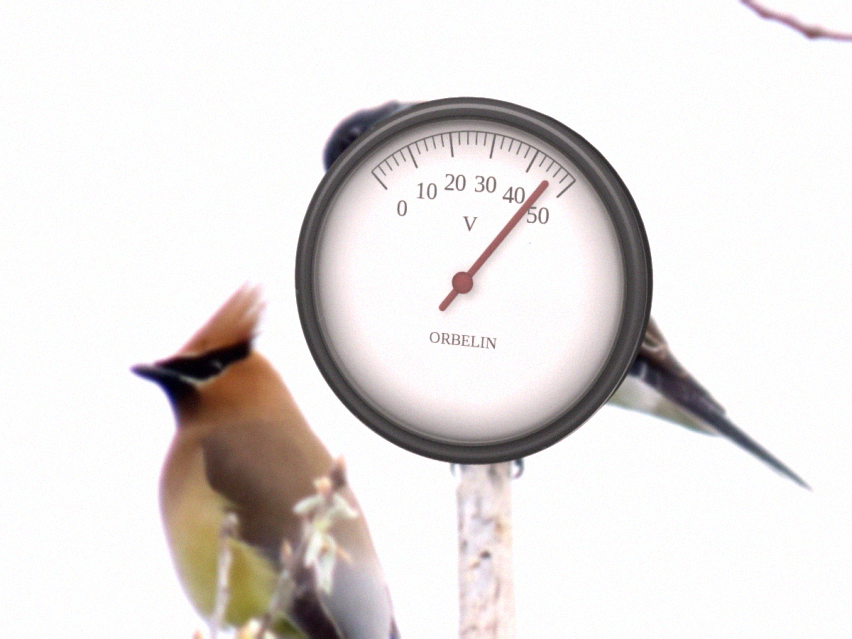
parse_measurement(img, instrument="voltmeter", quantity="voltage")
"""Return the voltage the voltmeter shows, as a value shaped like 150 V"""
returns 46 V
